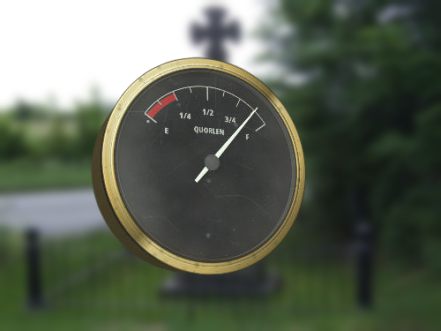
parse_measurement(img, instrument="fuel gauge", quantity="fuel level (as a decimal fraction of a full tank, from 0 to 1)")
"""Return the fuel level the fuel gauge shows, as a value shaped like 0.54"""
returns 0.875
